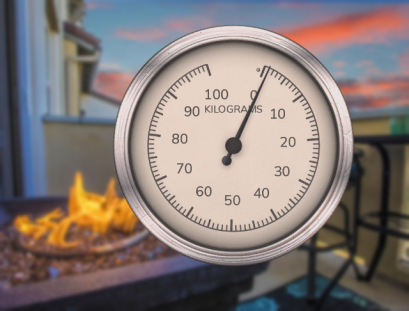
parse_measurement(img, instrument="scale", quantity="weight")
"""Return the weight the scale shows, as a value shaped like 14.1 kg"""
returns 1 kg
